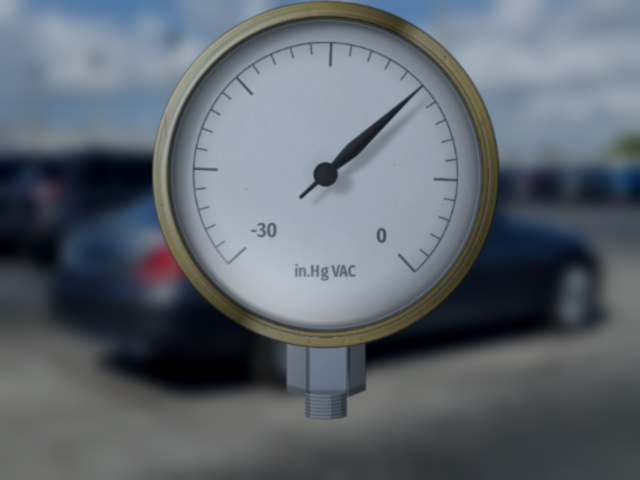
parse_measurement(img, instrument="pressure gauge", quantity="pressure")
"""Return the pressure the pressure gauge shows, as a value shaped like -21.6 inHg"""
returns -10 inHg
